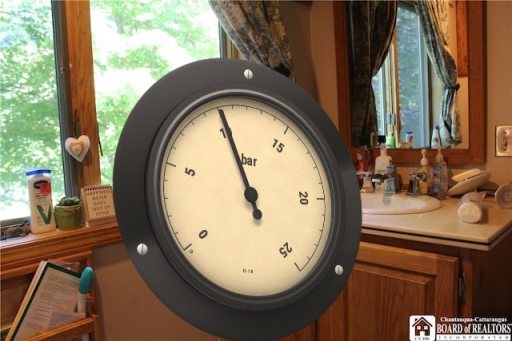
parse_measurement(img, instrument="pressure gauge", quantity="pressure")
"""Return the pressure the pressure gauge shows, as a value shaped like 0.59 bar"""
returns 10 bar
